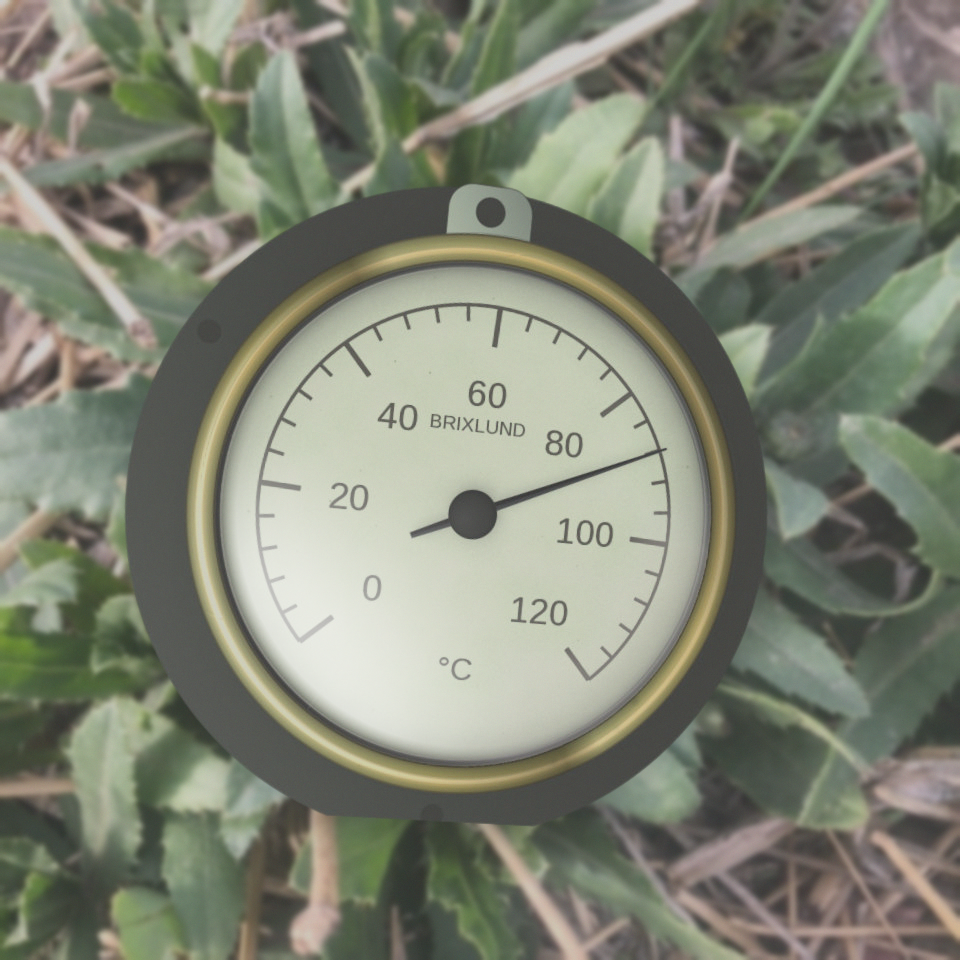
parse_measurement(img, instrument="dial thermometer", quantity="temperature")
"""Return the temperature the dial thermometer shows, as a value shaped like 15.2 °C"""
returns 88 °C
